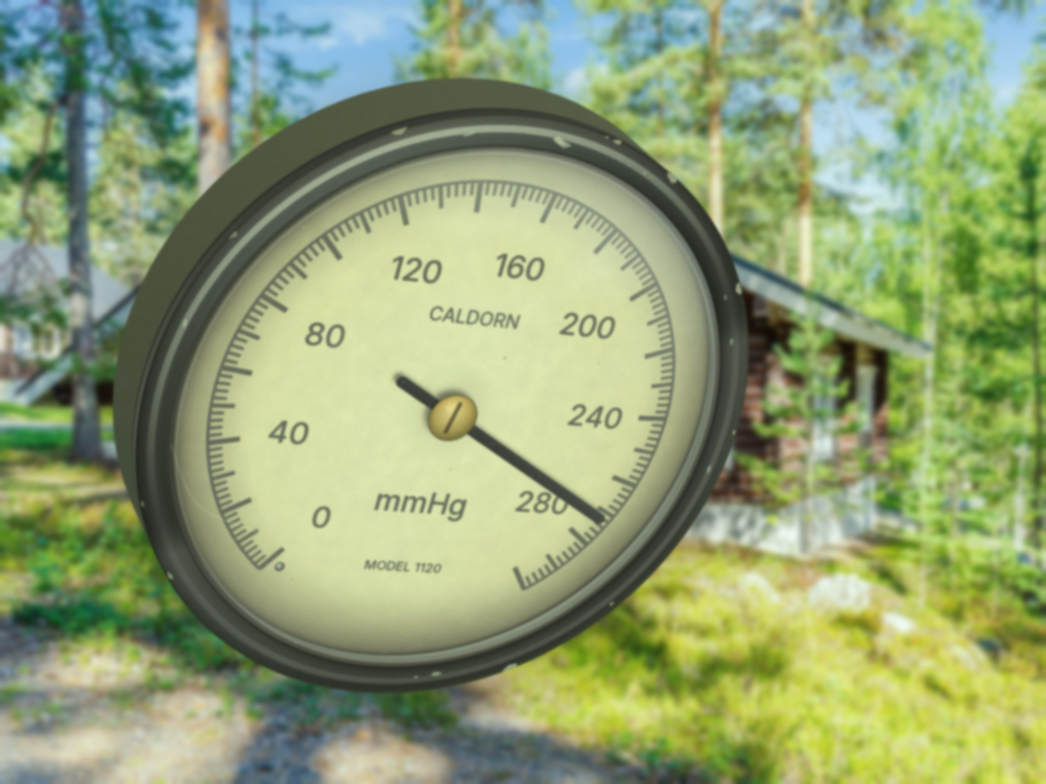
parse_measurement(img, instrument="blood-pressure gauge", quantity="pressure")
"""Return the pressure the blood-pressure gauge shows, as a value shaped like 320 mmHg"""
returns 272 mmHg
